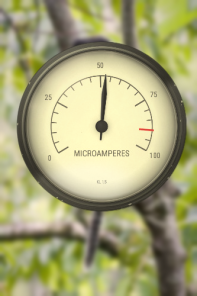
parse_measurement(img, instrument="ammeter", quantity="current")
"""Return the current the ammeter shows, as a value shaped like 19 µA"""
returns 52.5 µA
